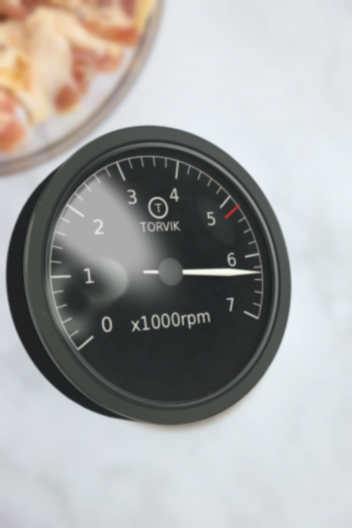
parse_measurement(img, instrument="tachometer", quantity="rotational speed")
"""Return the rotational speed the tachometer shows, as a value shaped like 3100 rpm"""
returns 6300 rpm
